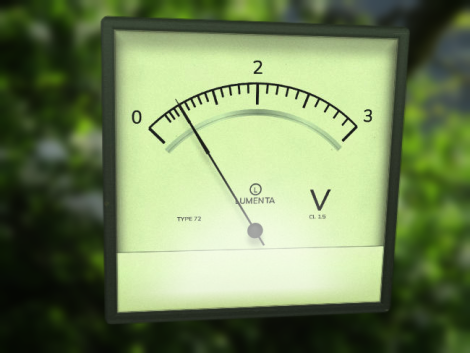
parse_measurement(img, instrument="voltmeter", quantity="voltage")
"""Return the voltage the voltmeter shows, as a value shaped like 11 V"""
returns 1 V
